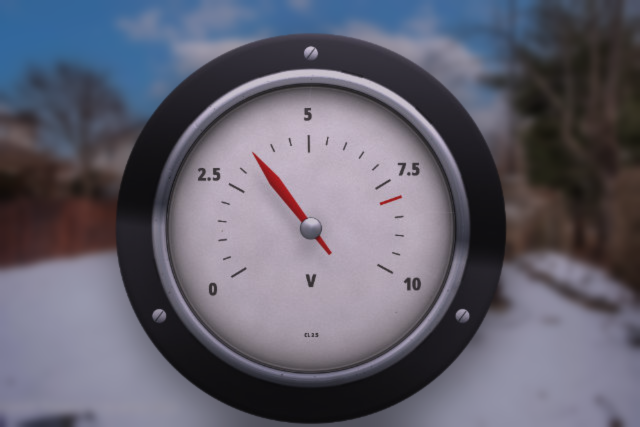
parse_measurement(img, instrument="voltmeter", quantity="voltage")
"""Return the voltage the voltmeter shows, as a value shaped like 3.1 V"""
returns 3.5 V
